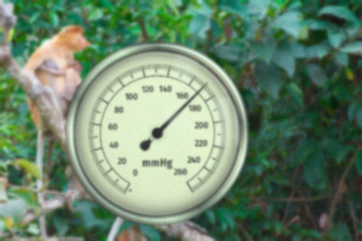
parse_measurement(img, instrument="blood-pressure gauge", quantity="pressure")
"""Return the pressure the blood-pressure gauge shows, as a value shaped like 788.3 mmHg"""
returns 170 mmHg
